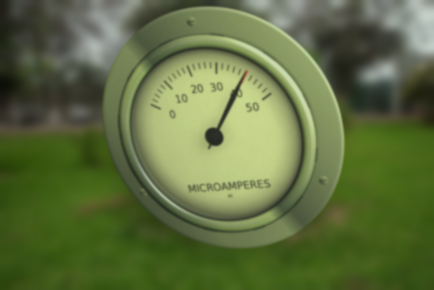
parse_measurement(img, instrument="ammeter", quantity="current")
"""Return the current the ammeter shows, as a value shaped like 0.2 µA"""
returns 40 µA
